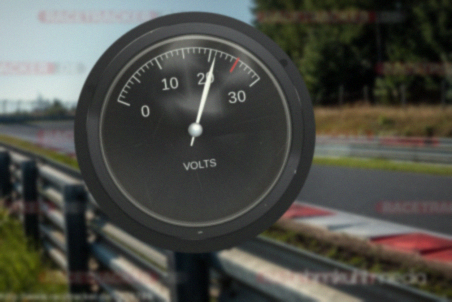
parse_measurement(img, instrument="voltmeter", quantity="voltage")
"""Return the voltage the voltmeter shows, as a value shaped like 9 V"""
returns 21 V
